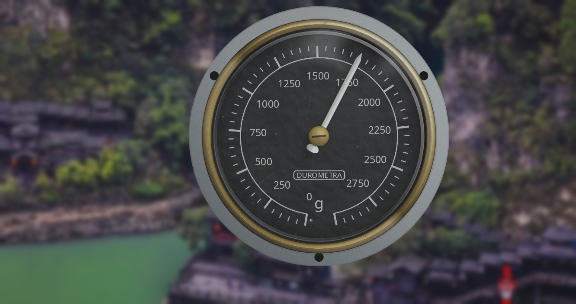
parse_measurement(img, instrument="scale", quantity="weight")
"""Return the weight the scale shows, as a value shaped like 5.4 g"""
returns 1750 g
